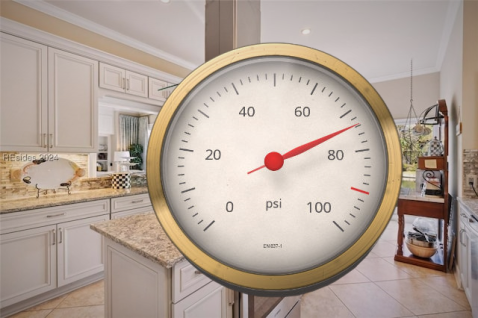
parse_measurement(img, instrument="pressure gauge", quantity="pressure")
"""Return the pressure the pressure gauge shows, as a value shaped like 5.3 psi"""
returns 74 psi
